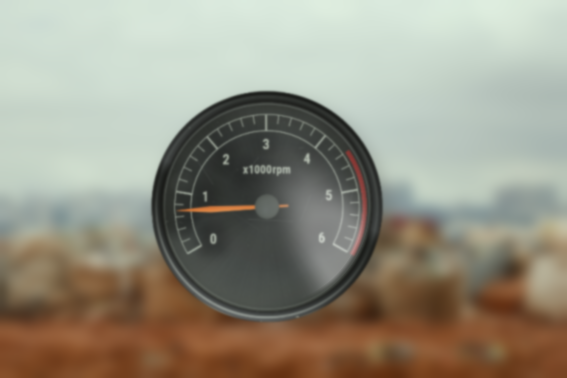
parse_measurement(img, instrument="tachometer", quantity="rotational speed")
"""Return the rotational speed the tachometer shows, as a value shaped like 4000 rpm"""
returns 700 rpm
